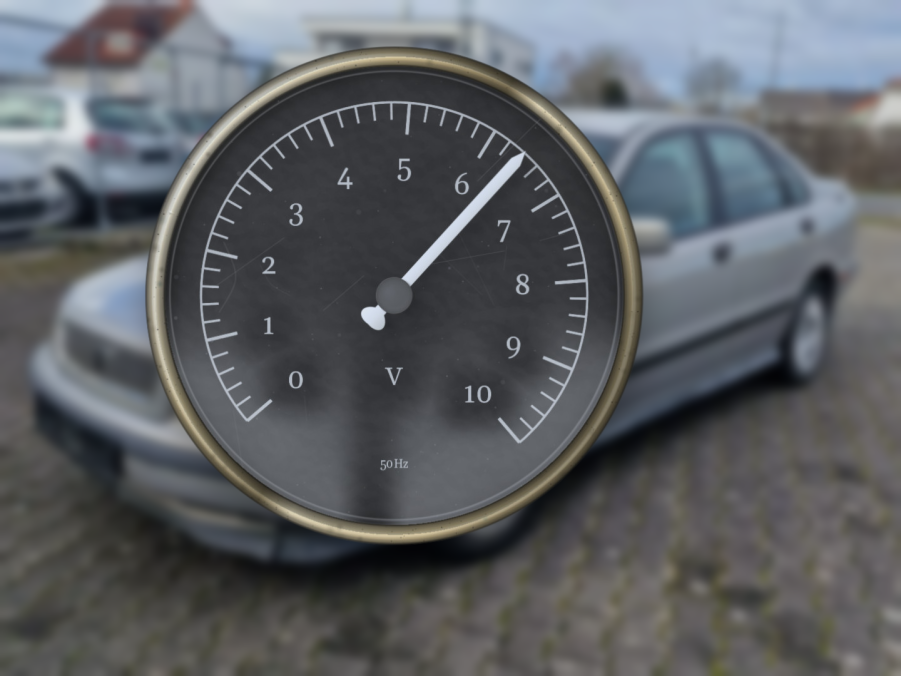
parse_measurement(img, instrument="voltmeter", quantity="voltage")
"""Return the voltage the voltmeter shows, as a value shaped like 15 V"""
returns 6.4 V
